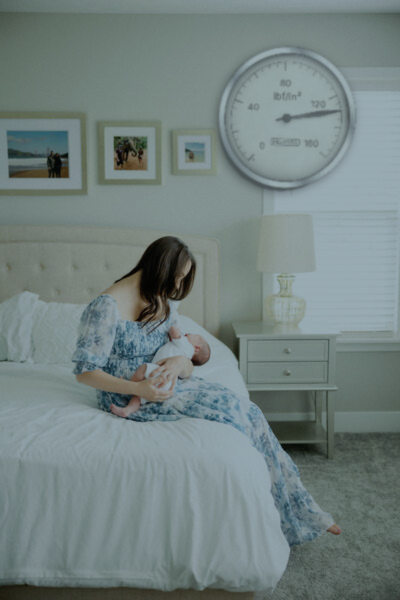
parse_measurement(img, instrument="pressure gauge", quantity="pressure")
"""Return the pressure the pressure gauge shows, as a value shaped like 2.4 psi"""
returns 130 psi
